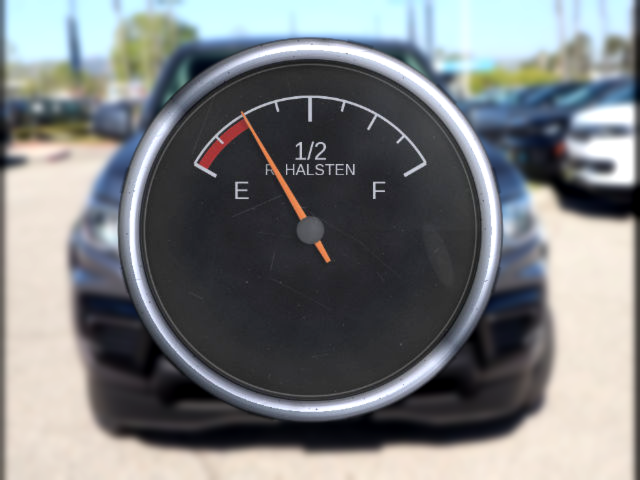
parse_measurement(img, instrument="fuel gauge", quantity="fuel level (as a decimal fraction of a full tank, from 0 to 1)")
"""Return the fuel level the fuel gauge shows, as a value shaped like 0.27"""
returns 0.25
